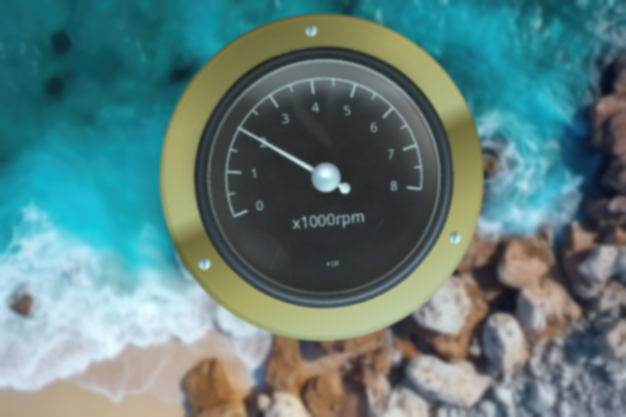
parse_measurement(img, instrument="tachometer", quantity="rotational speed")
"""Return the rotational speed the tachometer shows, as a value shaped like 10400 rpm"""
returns 2000 rpm
